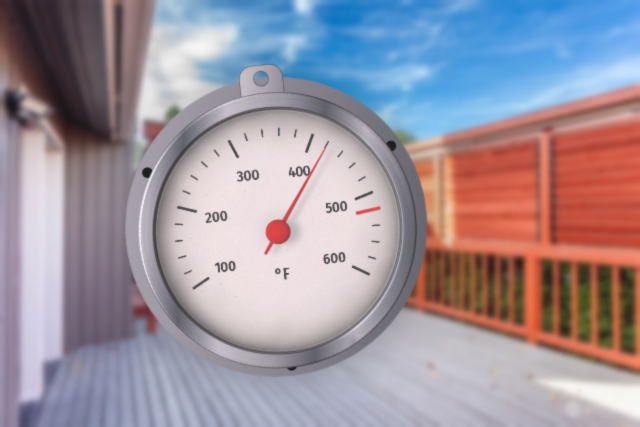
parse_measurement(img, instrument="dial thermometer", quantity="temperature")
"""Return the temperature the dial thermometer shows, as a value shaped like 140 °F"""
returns 420 °F
